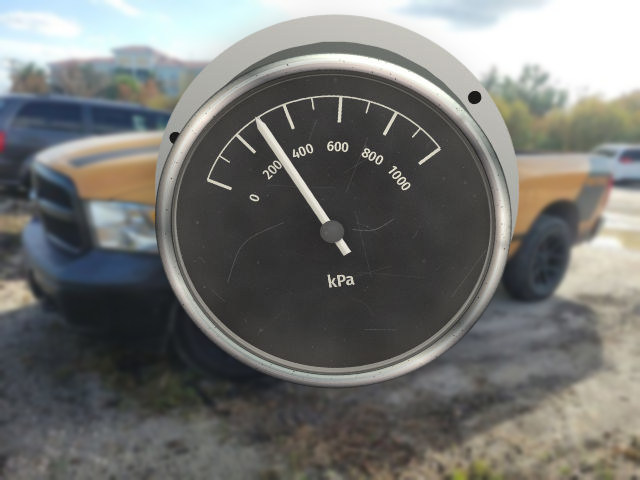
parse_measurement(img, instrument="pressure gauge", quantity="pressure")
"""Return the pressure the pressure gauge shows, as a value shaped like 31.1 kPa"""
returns 300 kPa
